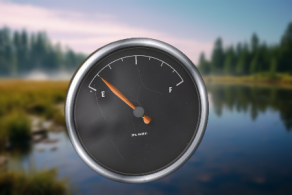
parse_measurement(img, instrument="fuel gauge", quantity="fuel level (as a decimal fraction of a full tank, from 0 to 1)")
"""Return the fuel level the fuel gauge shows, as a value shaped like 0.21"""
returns 0.125
